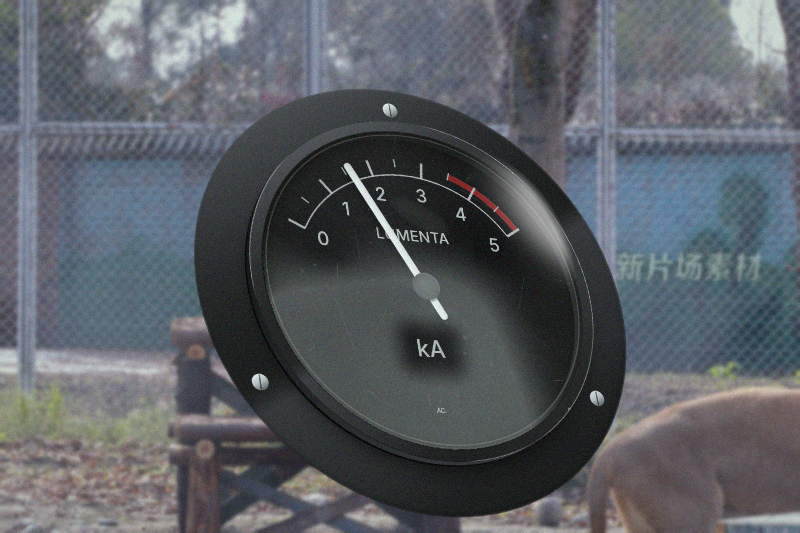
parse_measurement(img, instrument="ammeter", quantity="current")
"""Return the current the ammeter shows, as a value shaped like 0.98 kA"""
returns 1.5 kA
